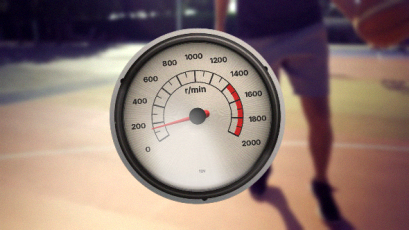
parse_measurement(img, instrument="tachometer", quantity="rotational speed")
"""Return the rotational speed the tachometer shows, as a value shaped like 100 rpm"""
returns 150 rpm
